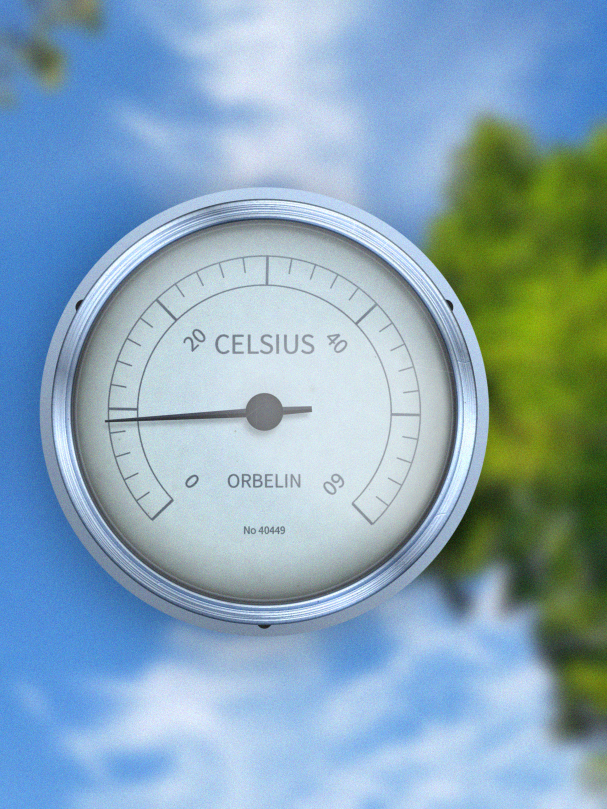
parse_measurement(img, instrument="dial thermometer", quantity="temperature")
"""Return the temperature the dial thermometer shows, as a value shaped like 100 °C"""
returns 9 °C
